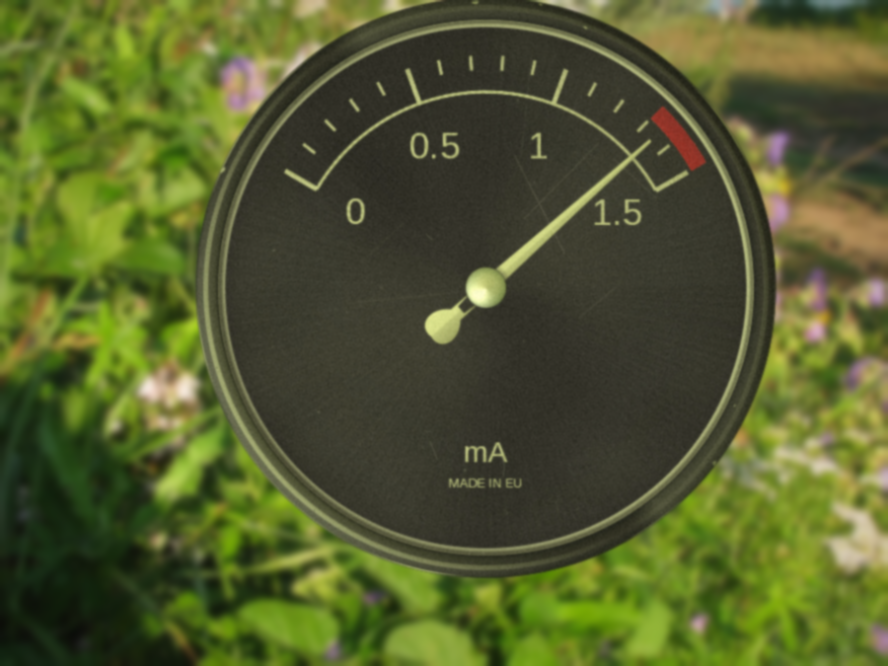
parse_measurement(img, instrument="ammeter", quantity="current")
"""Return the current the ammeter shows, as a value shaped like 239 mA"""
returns 1.35 mA
